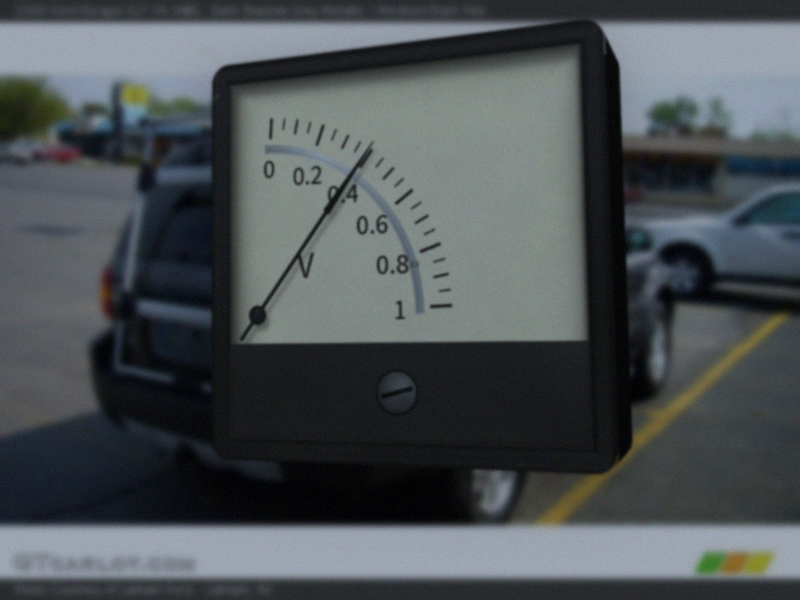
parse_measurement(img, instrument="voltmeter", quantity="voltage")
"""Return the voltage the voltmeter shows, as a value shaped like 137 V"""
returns 0.4 V
